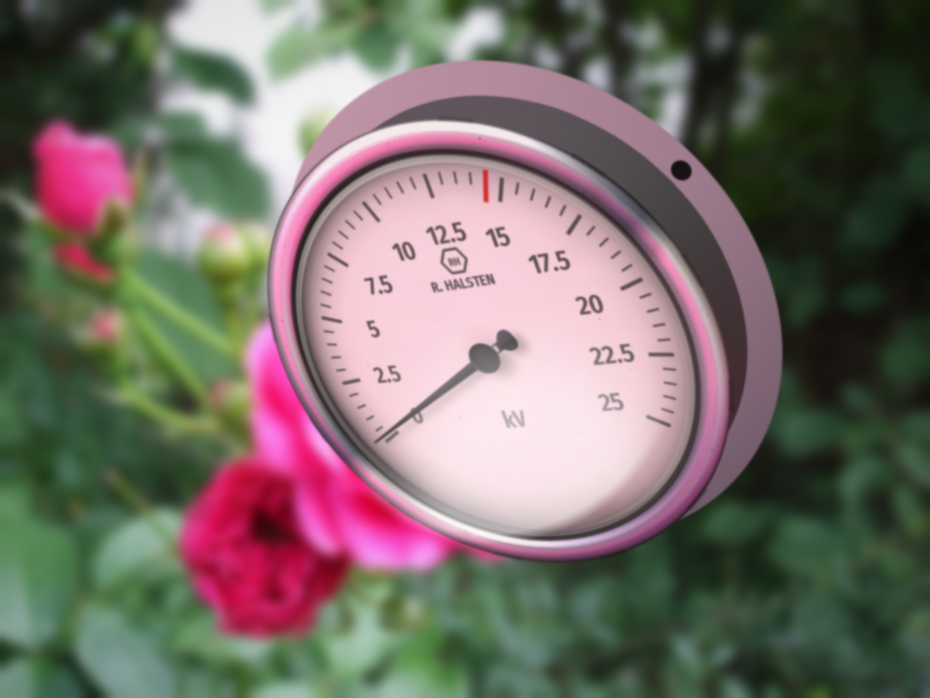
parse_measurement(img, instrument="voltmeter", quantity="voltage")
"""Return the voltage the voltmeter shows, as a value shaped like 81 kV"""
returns 0.25 kV
